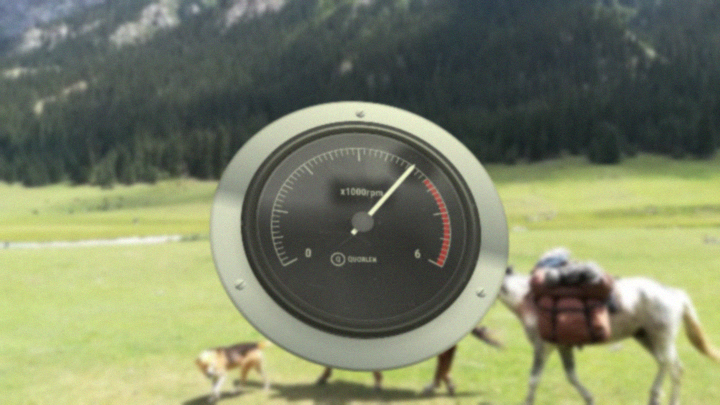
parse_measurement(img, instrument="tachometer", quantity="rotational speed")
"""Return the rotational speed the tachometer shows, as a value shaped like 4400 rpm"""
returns 4000 rpm
